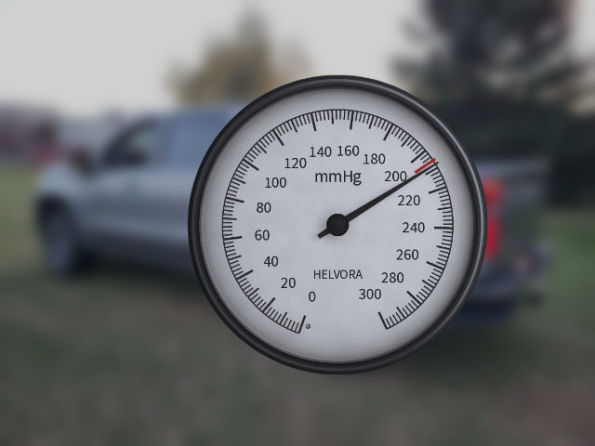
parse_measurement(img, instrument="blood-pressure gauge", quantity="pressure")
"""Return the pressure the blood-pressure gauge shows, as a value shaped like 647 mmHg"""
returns 208 mmHg
